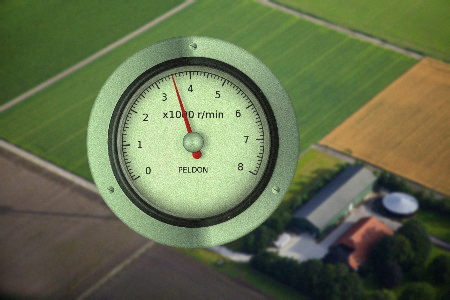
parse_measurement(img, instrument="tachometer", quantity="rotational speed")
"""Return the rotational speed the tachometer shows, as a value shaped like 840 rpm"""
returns 3500 rpm
